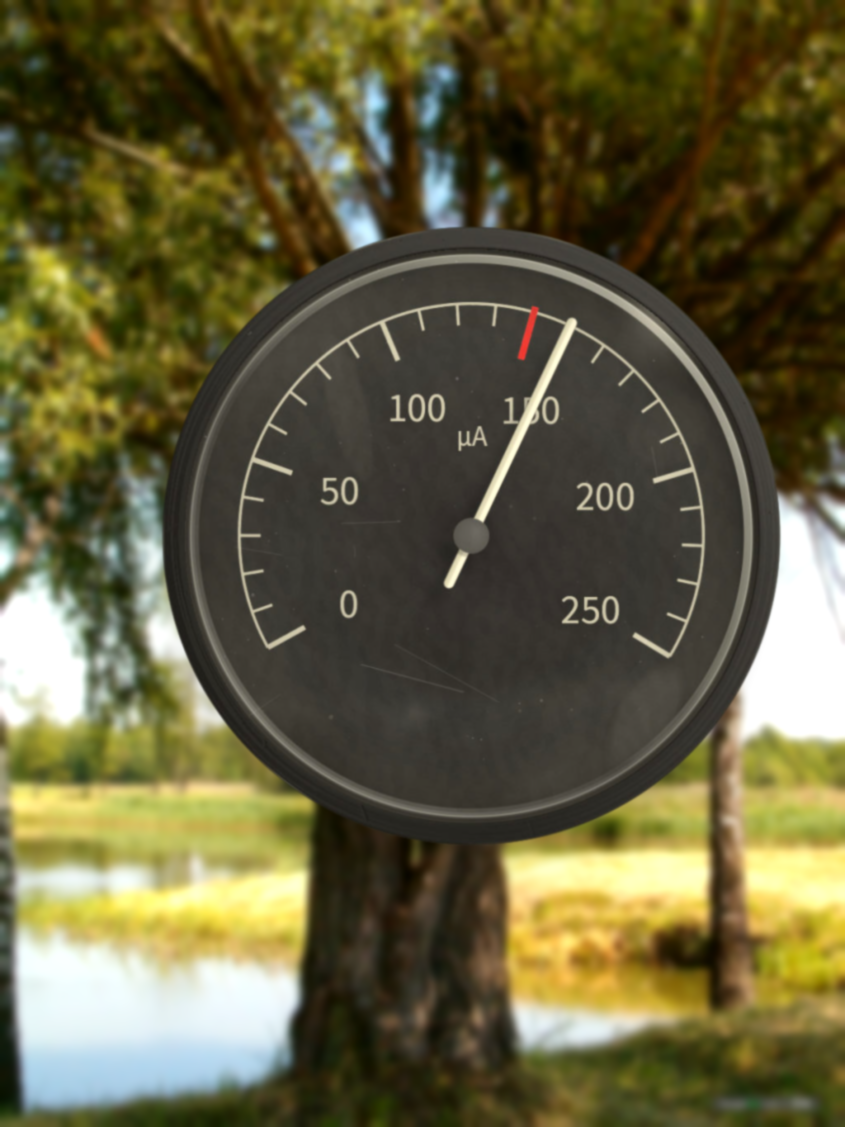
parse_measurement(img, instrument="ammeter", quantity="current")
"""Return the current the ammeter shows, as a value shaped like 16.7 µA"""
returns 150 µA
